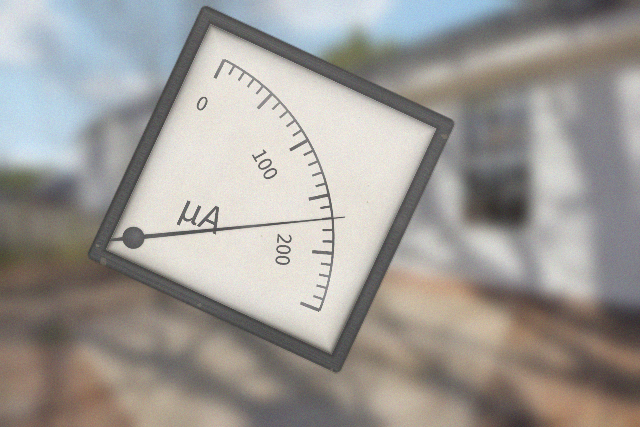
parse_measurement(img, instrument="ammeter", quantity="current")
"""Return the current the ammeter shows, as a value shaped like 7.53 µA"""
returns 170 µA
